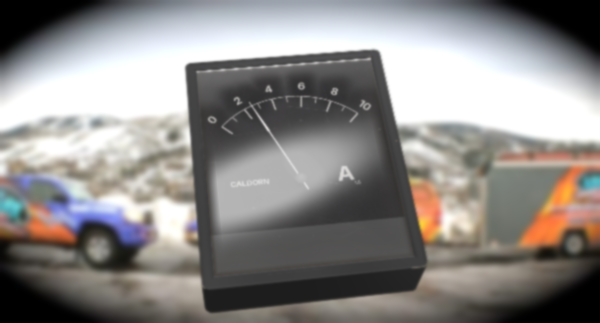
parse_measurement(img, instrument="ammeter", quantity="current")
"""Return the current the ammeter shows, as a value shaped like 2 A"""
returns 2.5 A
